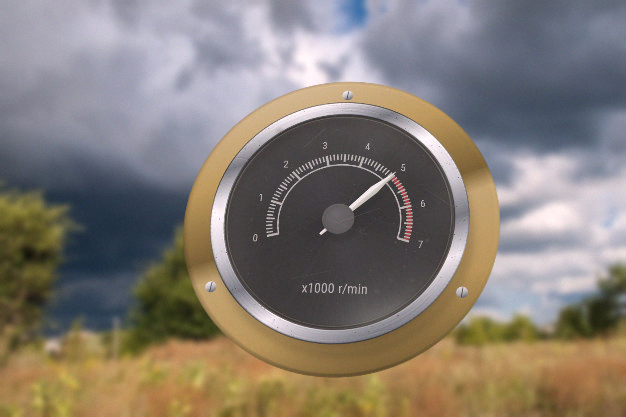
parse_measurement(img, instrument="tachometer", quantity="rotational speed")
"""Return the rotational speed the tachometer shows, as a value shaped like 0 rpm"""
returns 5000 rpm
